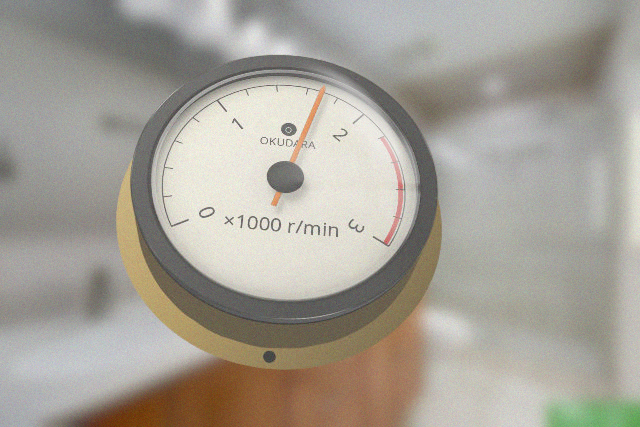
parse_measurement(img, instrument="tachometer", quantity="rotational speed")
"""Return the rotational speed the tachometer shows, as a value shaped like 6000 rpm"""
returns 1700 rpm
